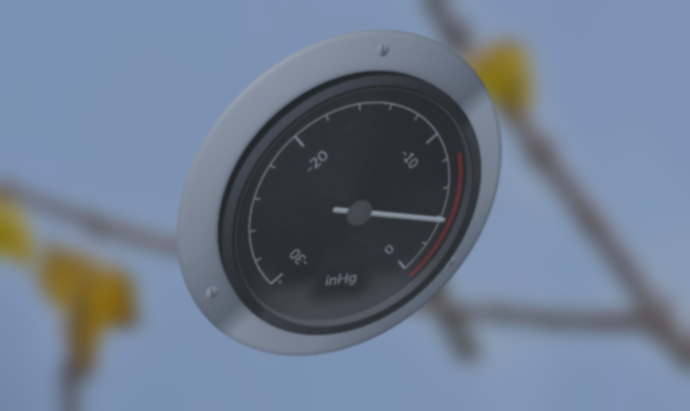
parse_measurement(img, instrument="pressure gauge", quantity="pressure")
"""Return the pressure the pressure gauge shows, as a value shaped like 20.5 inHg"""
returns -4 inHg
